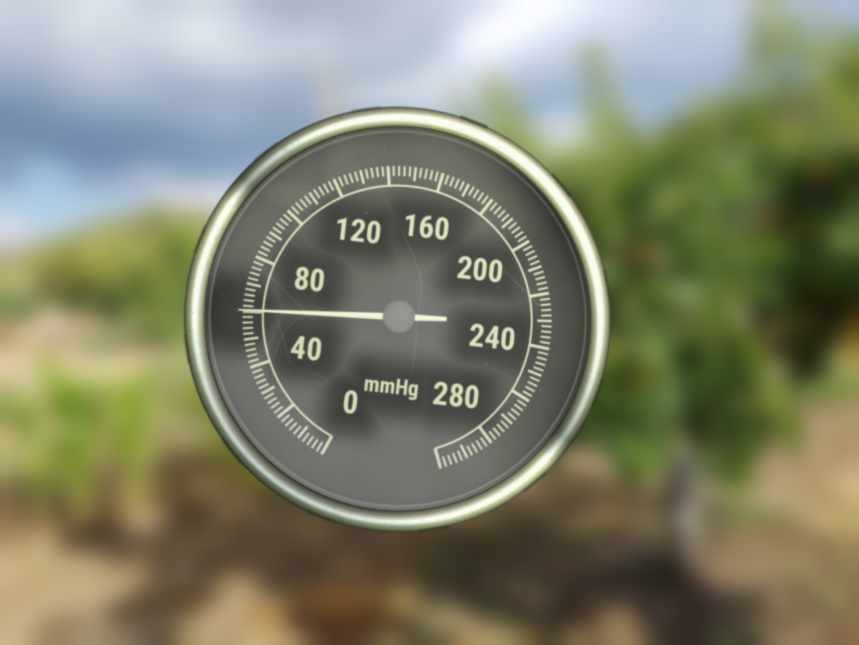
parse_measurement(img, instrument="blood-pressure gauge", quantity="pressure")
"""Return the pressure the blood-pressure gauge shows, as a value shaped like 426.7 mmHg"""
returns 60 mmHg
